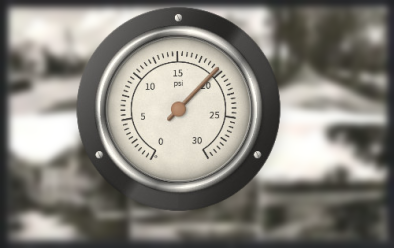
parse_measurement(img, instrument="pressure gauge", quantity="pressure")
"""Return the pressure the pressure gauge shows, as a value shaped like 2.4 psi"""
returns 19.5 psi
